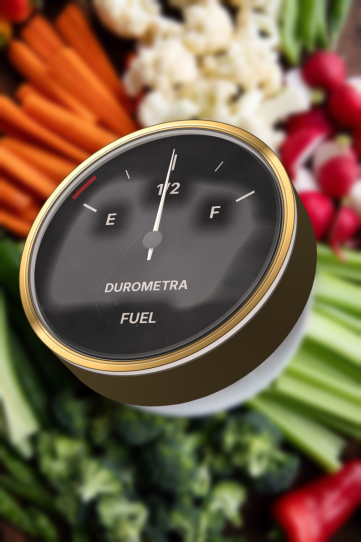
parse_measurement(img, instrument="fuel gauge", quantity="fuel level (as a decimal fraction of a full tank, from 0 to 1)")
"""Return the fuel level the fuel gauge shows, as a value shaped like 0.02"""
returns 0.5
